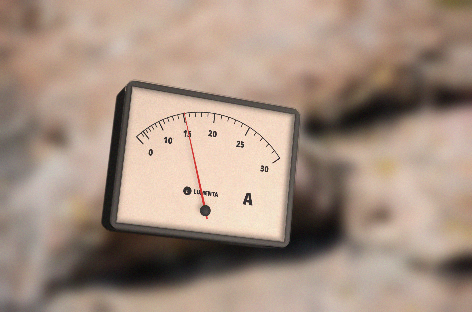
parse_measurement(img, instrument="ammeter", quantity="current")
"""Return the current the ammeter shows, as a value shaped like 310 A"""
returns 15 A
